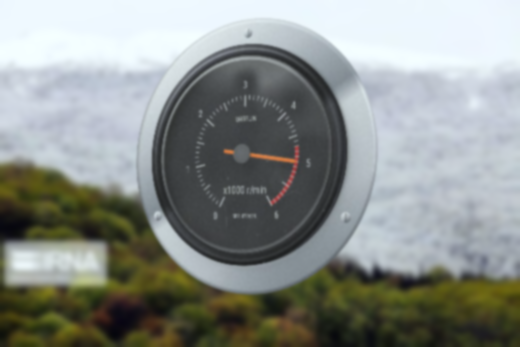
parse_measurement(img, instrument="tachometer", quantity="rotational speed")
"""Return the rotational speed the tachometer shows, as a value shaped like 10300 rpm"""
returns 5000 rpm
